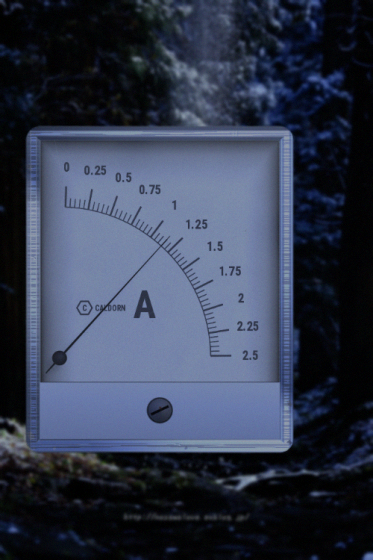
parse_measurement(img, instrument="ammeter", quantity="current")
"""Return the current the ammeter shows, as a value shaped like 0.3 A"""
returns 1.15 A
